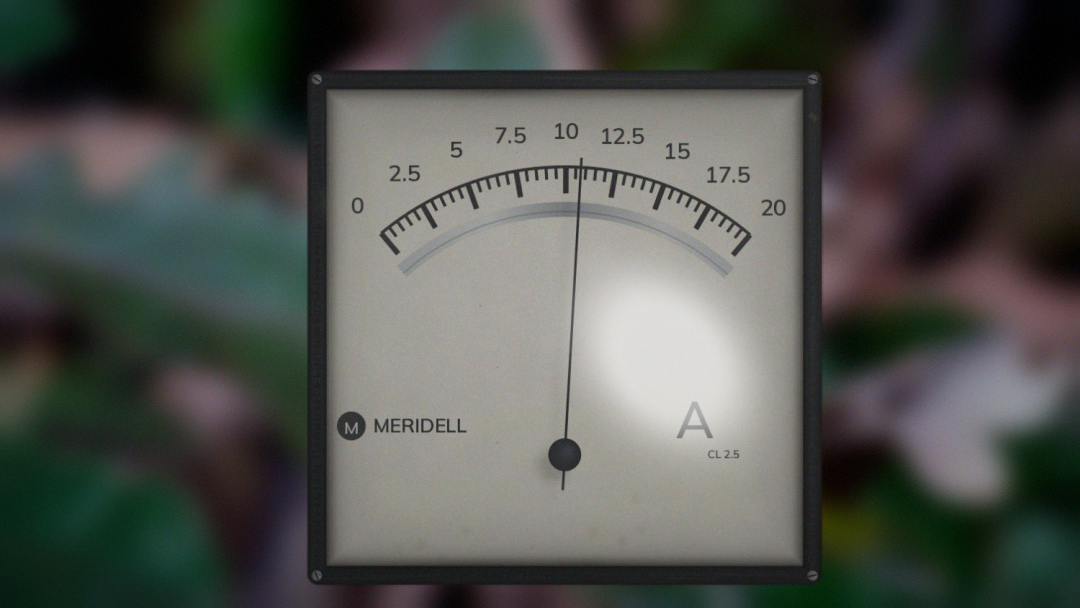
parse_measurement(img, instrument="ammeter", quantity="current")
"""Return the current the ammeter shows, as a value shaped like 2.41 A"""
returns 10.75 A
